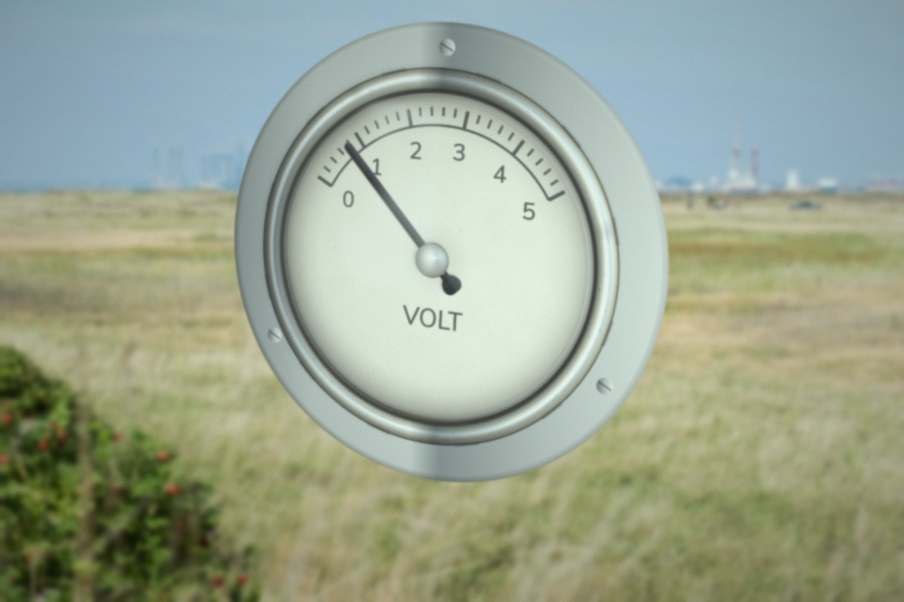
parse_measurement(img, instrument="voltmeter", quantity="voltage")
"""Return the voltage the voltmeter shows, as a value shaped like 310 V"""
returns 0.8 V
